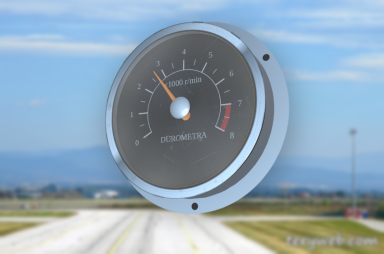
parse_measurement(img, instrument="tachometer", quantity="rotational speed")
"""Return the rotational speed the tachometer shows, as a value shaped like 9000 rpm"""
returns 2750 rpm
